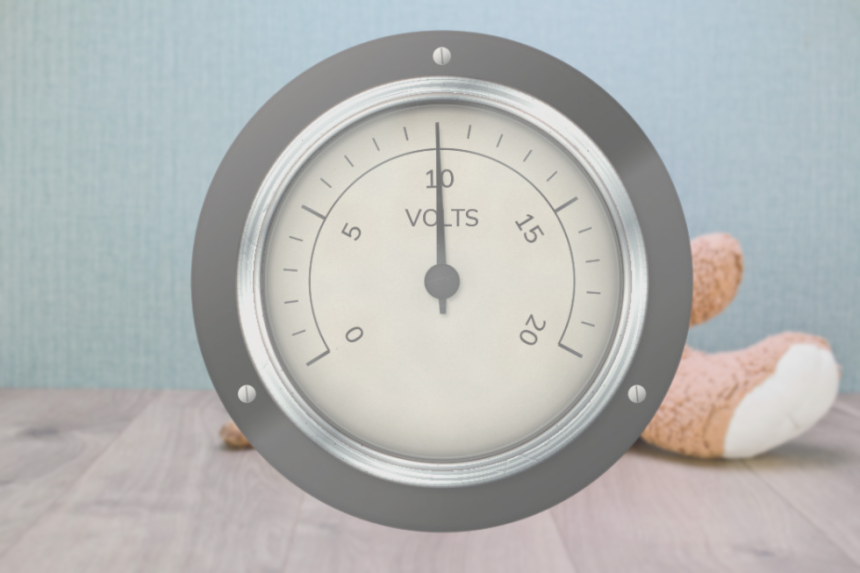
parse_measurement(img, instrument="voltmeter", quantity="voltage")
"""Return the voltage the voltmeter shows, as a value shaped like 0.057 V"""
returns 10 V
